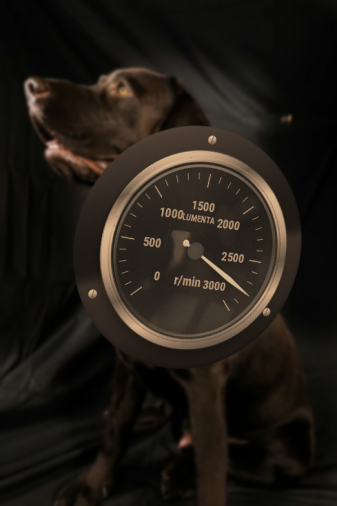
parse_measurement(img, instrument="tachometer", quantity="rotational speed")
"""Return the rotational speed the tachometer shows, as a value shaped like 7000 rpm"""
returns 2800 rpm
